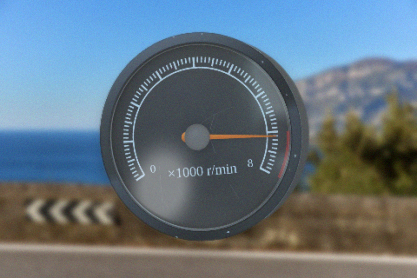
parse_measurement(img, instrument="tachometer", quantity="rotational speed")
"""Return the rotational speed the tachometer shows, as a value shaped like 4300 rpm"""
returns 7100 rpm
